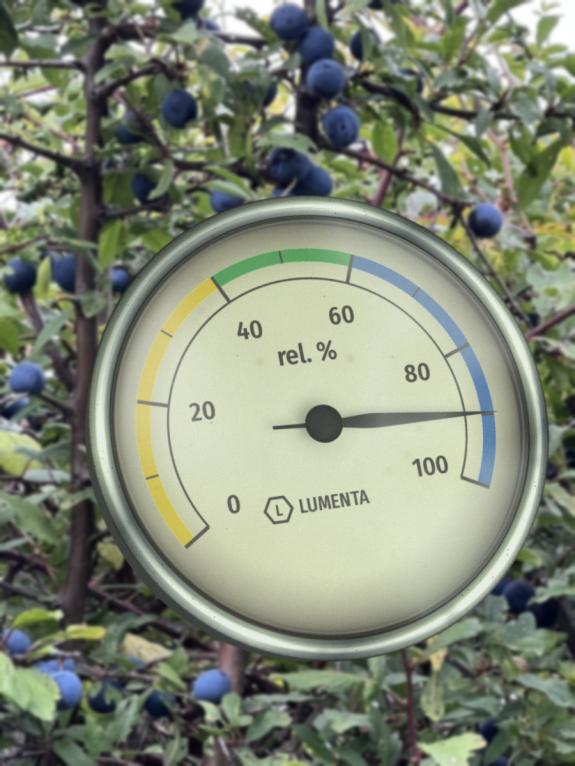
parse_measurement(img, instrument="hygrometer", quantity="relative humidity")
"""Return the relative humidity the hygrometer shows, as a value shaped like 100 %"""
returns 90 %
